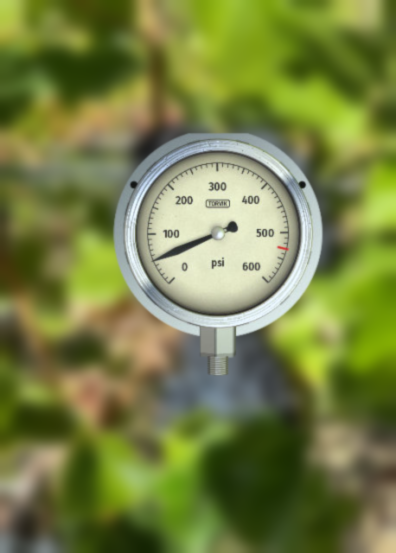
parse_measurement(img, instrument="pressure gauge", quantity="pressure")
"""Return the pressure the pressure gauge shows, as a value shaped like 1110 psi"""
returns 50 psi
